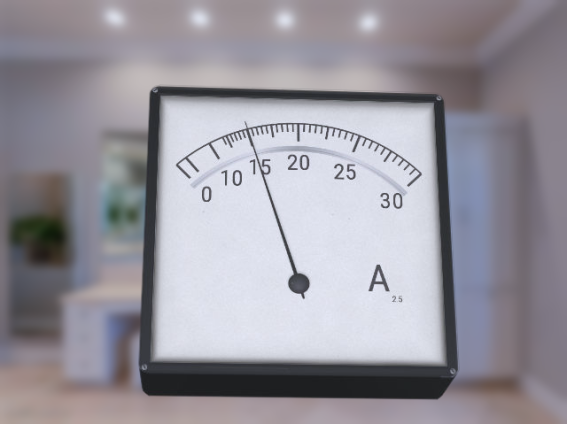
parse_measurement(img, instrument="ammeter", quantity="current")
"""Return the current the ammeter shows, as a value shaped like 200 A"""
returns 15 A
